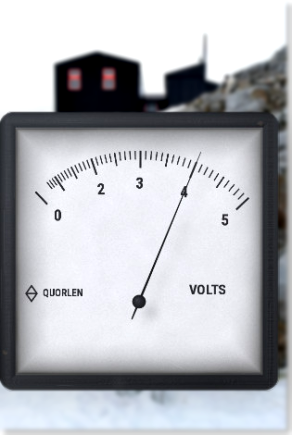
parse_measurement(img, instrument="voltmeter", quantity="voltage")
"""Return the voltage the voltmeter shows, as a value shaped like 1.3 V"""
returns 4 V
